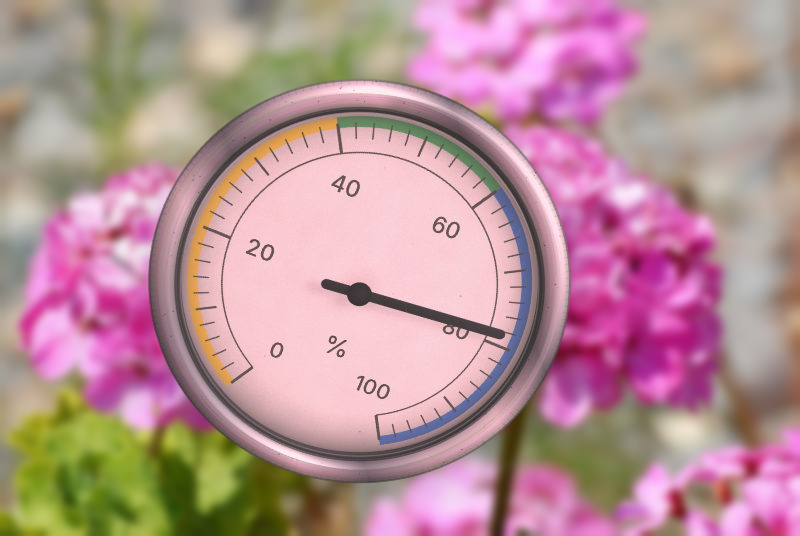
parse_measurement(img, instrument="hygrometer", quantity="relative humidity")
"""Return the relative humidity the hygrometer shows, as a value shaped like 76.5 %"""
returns 78 %
